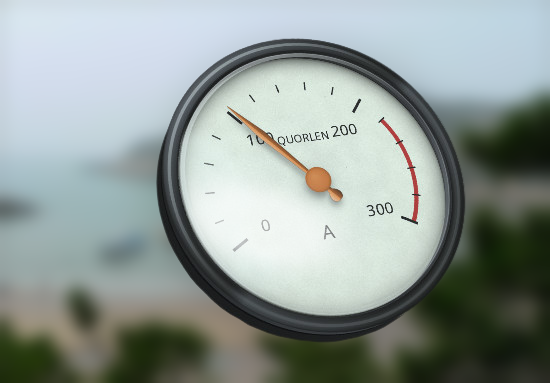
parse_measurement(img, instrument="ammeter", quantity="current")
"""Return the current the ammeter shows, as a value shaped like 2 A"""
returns 100 A
